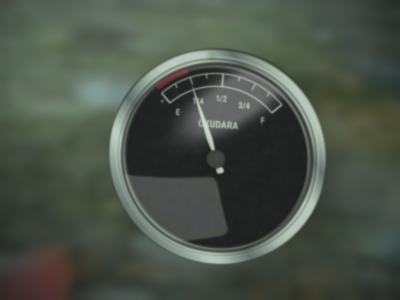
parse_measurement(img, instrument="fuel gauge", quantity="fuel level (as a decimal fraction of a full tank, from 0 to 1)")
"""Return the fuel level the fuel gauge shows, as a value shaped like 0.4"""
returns 0.25
